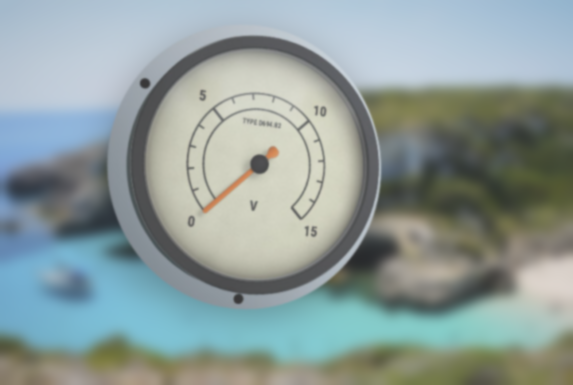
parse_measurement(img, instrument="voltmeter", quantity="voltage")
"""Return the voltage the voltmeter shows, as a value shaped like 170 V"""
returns 0 V
